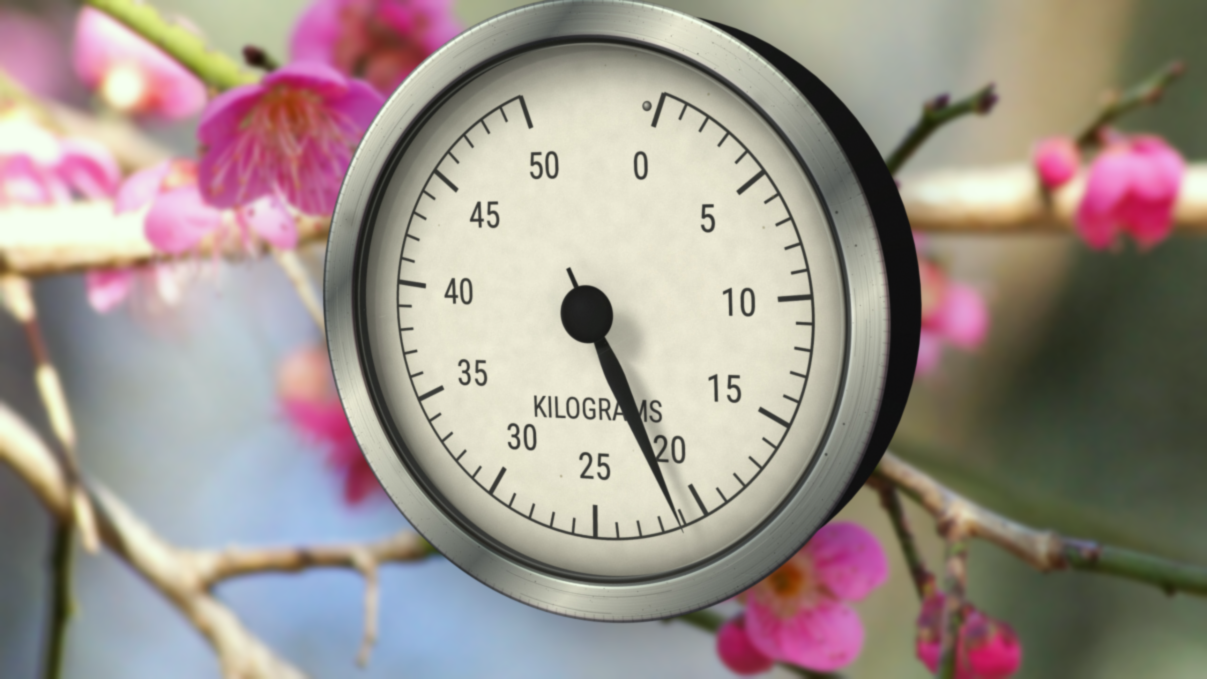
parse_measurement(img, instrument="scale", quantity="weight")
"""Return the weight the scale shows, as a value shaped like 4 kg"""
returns 21 kg
